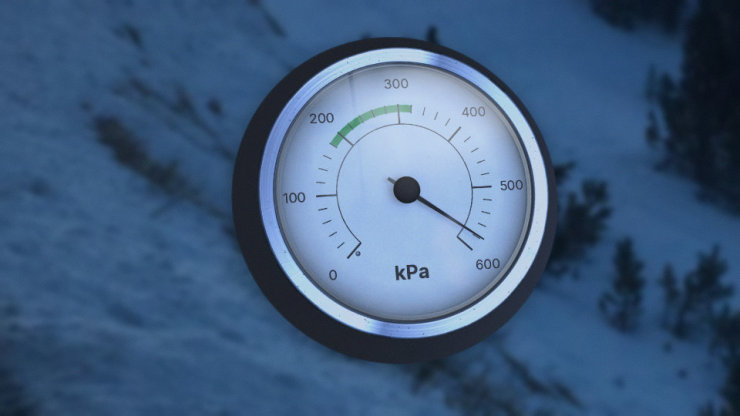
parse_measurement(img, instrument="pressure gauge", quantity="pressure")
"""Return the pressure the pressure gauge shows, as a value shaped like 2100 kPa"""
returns 580 kPa
